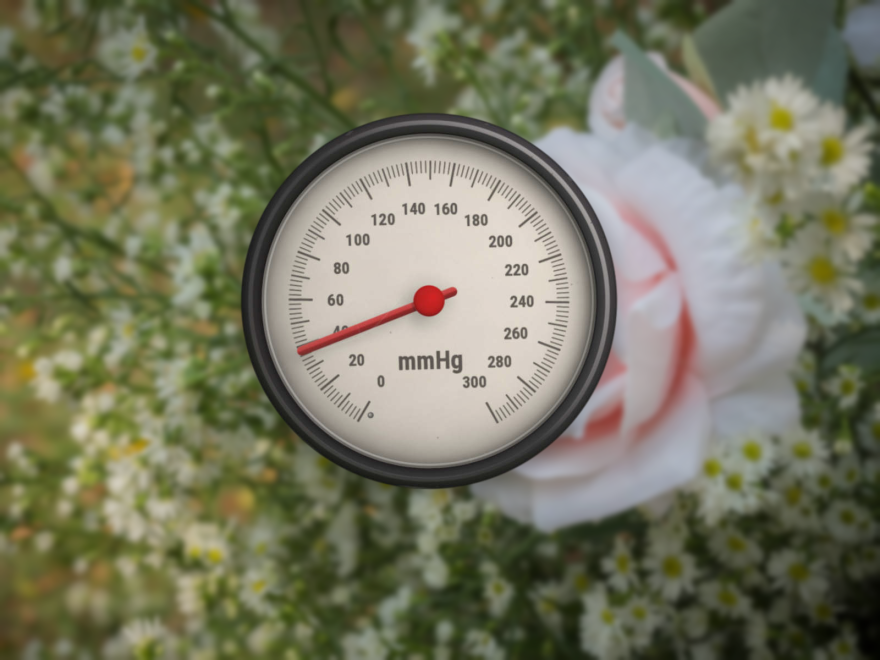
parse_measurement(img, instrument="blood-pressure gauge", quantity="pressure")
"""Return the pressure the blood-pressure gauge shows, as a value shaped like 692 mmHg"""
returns 38 mmHg
